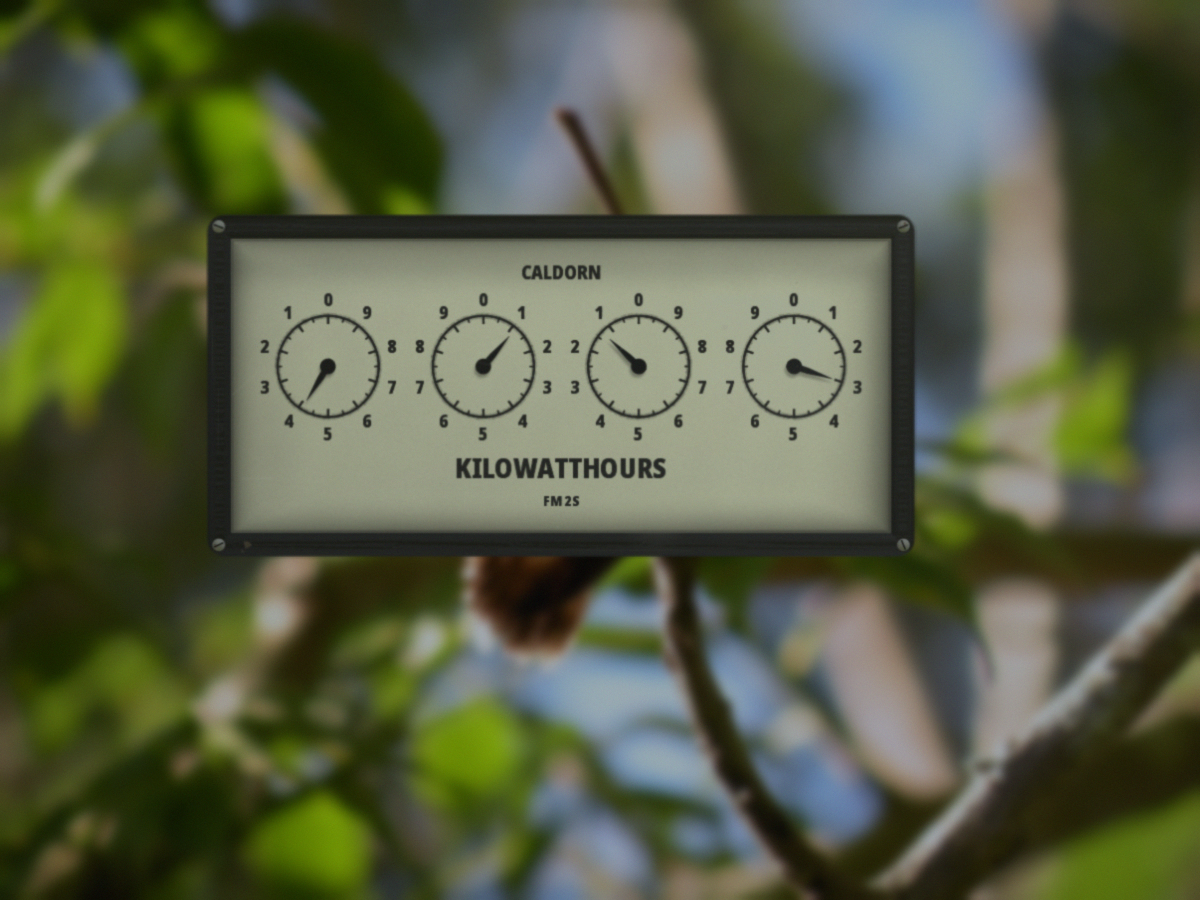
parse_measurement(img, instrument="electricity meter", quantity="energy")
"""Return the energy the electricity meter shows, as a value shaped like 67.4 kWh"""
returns 4113 kWh
